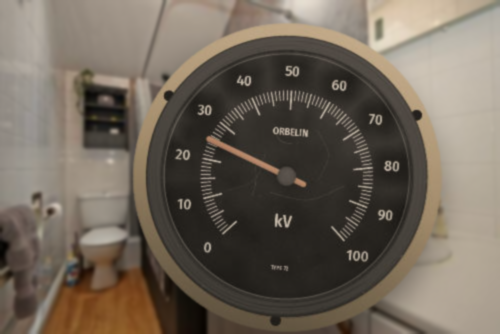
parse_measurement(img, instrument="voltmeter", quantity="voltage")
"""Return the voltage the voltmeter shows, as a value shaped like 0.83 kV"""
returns 25 kV
